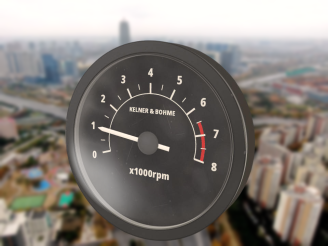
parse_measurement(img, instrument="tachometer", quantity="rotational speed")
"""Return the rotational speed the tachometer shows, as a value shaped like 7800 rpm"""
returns 1000 rpm
